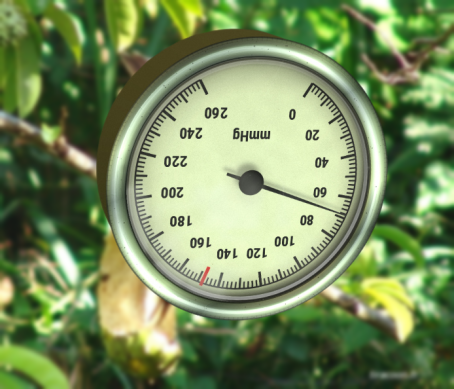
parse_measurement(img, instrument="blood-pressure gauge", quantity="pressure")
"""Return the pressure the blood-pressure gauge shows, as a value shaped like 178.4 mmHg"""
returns 68 mmHg
